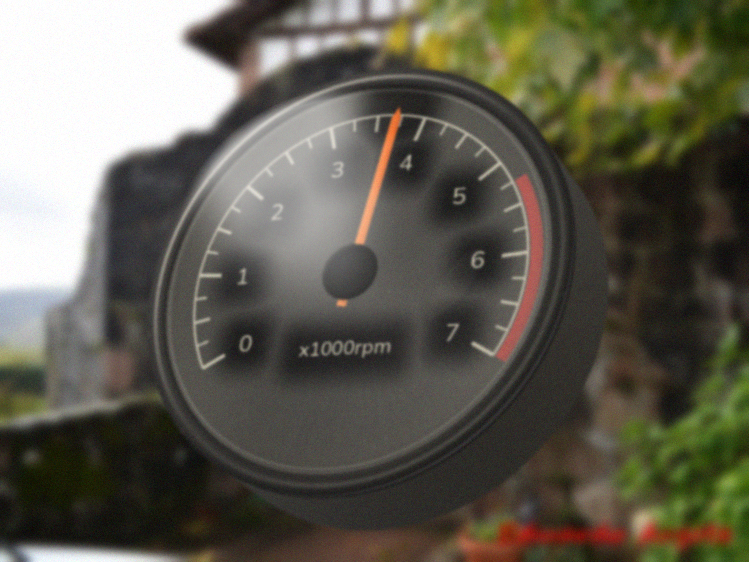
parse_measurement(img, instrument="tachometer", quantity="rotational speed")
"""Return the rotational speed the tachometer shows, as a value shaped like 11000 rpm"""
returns 3750 rpm
